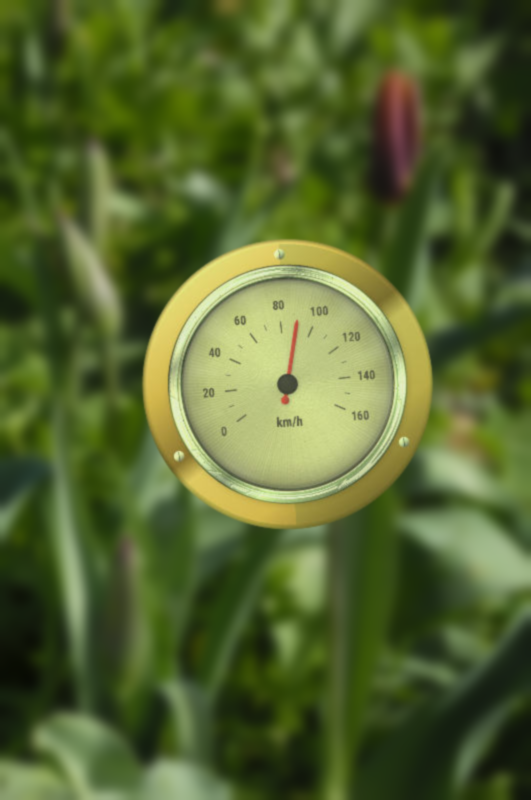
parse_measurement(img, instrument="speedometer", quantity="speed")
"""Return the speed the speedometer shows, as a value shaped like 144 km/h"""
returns 90 km/h
